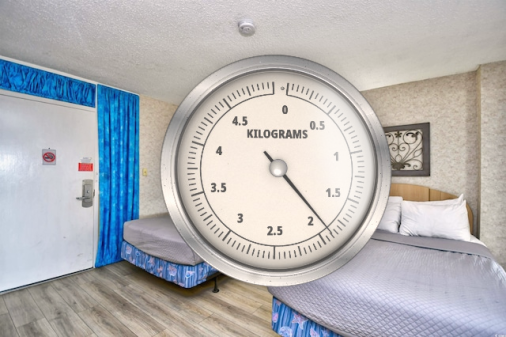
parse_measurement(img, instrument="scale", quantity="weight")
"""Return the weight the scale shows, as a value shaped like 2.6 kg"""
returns 1.9 kg
